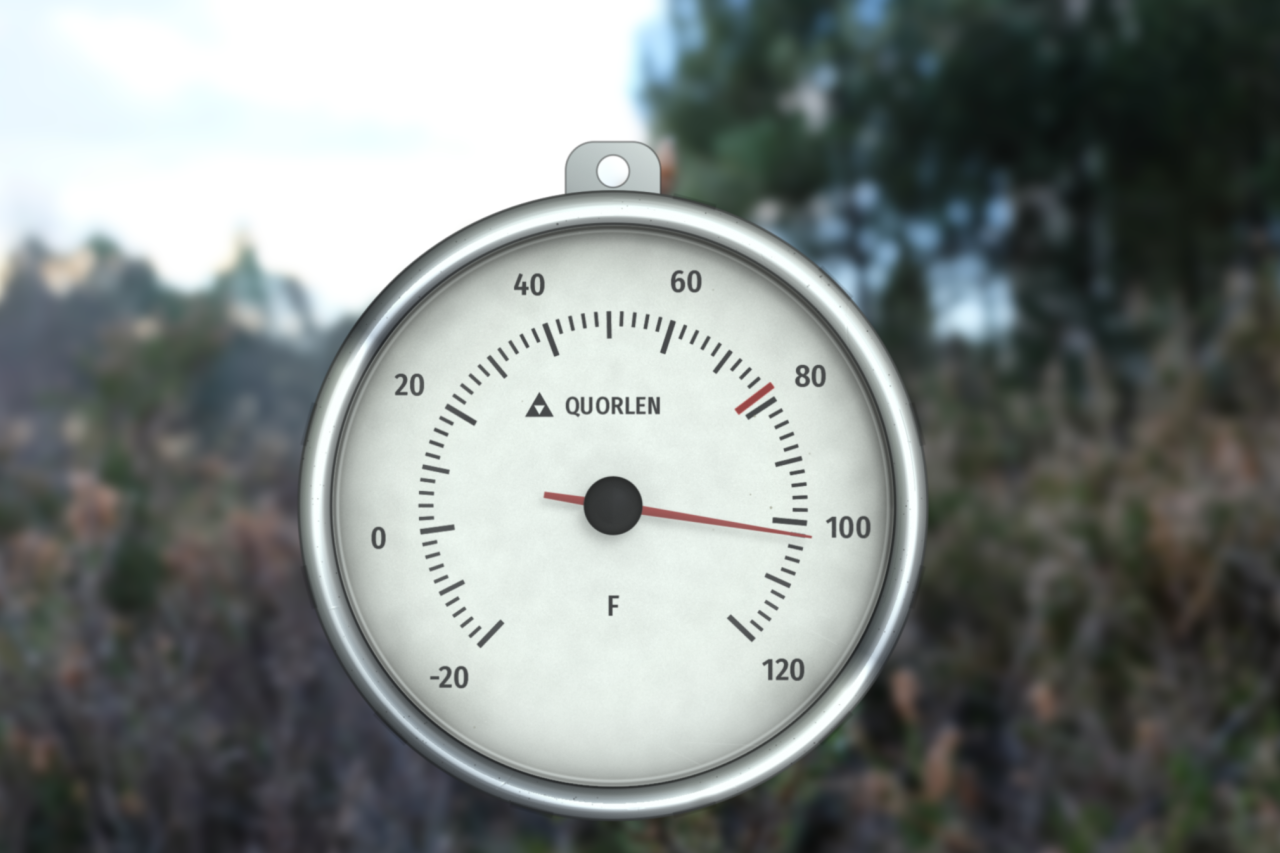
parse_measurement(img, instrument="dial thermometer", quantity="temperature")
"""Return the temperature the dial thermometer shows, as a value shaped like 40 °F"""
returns 102 °F
